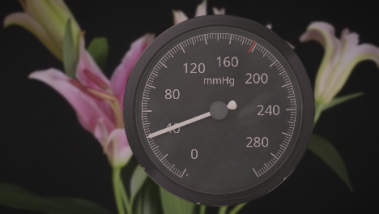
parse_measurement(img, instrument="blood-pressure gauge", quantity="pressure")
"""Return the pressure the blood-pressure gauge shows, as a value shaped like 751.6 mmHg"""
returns 40 mmHg
